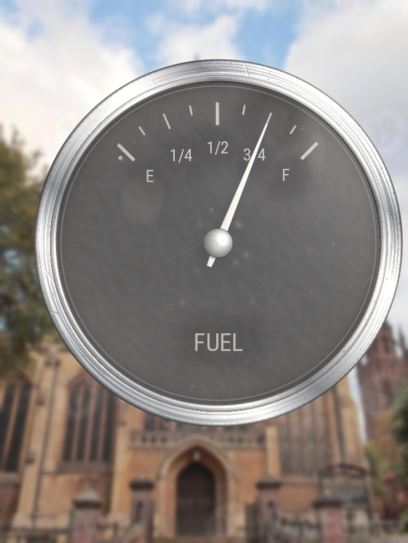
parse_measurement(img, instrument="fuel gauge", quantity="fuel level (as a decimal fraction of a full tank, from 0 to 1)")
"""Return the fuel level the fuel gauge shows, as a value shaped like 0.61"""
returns 0.75
